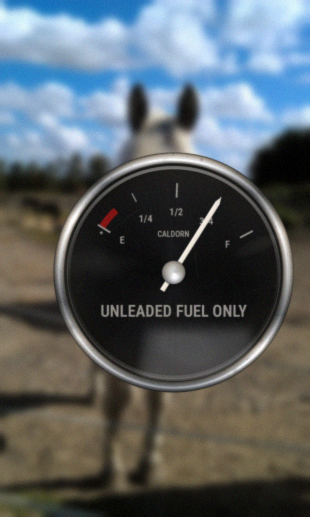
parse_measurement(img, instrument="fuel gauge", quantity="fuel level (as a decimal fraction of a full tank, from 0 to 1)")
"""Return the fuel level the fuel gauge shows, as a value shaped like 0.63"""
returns 0.75
